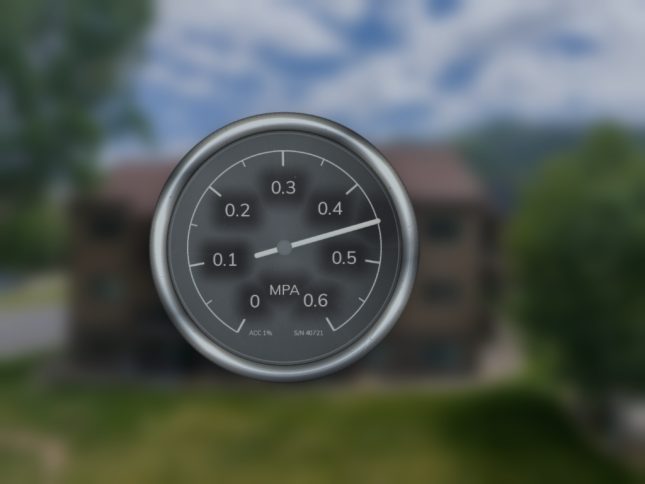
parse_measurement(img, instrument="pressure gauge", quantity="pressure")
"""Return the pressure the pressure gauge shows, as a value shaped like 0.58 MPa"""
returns 0.45 MPa
